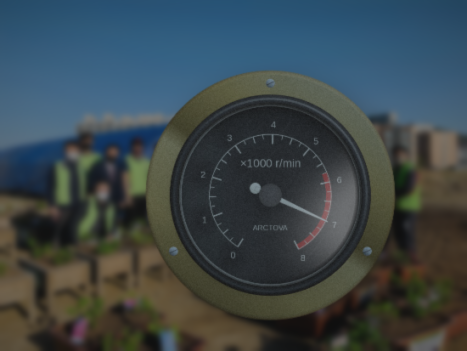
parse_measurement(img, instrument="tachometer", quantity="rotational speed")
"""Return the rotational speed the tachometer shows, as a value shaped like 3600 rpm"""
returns 7000 rpm
